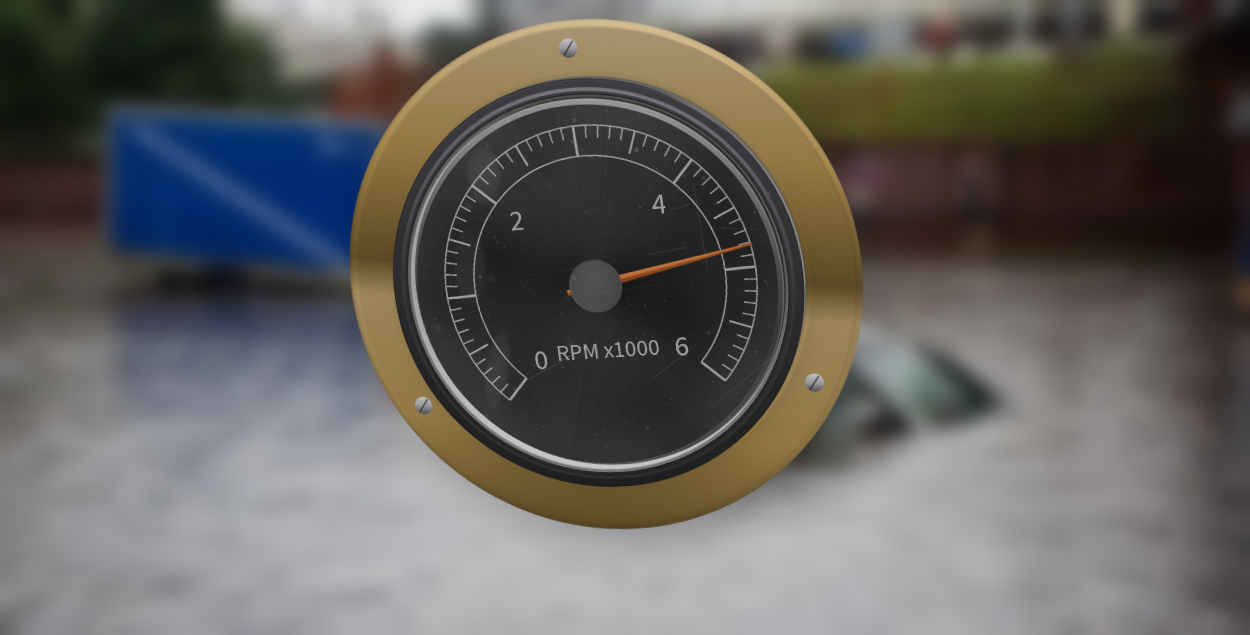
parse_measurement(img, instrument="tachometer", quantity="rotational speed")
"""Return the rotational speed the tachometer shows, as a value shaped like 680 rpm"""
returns 4800 rpm
